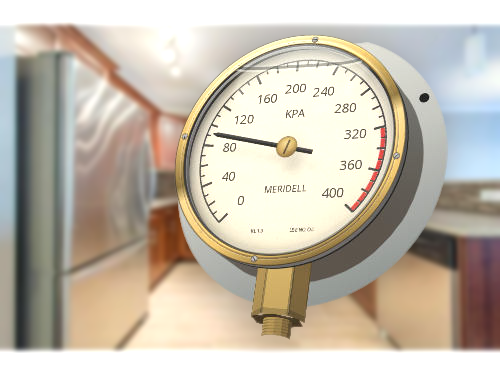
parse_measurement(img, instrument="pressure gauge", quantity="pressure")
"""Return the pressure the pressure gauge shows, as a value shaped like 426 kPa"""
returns 90 kPa
